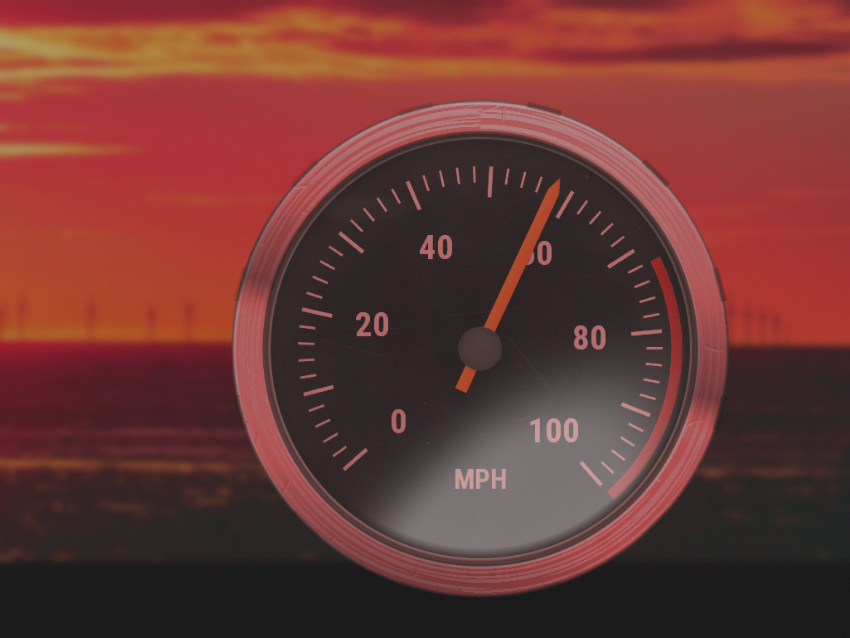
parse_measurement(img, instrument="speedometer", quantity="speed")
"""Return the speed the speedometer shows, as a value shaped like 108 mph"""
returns 58 mph
